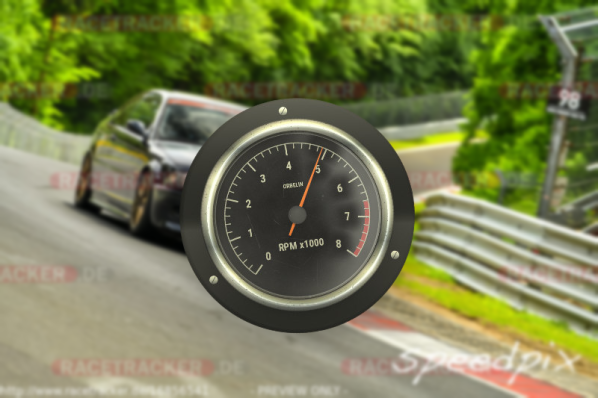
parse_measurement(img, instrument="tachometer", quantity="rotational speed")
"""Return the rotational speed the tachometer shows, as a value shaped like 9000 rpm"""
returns 4900 rpm
